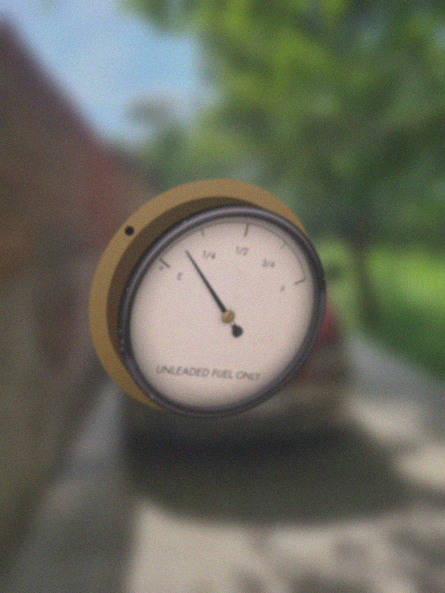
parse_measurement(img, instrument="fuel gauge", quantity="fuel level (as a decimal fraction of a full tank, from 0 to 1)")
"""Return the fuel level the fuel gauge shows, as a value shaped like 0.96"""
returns 0.125
